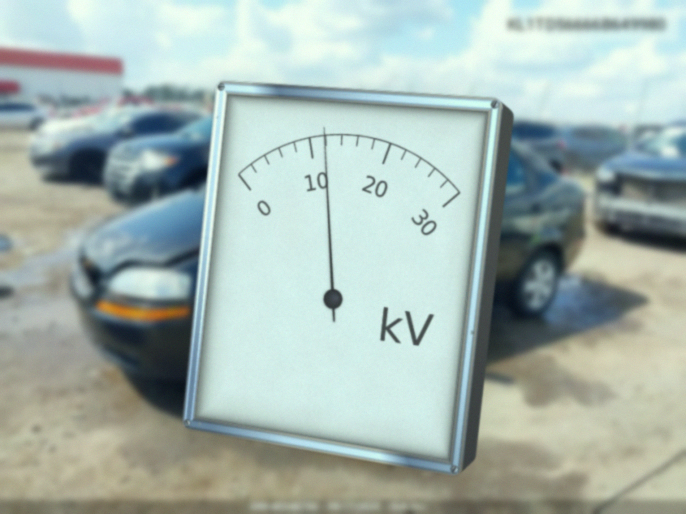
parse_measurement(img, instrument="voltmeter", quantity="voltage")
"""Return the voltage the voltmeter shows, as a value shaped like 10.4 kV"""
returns 12 kV
